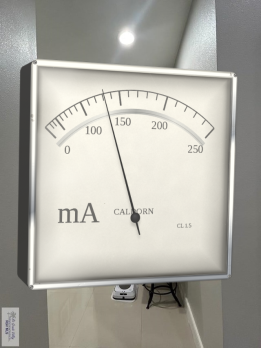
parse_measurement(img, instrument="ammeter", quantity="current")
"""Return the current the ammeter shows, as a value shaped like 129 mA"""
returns 130 mA
